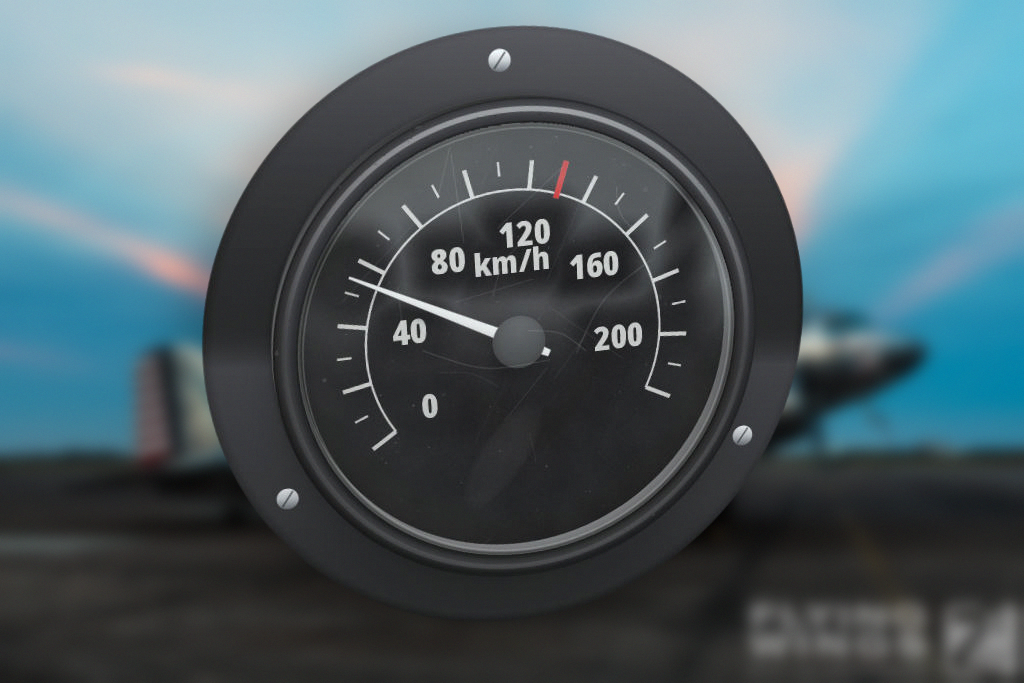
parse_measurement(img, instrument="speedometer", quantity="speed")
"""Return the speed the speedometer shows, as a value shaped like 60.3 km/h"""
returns 55 km/h
